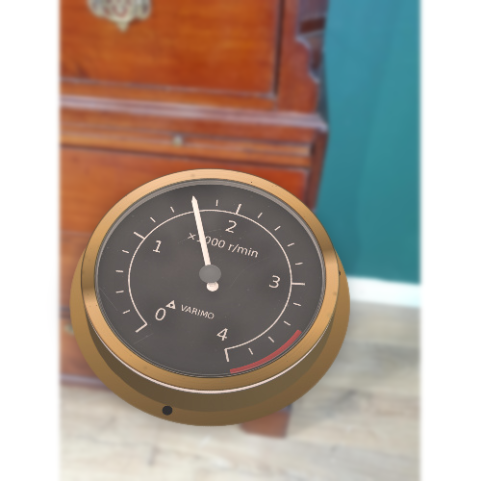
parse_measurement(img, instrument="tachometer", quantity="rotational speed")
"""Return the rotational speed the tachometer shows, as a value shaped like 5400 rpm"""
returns 1600 rpm
